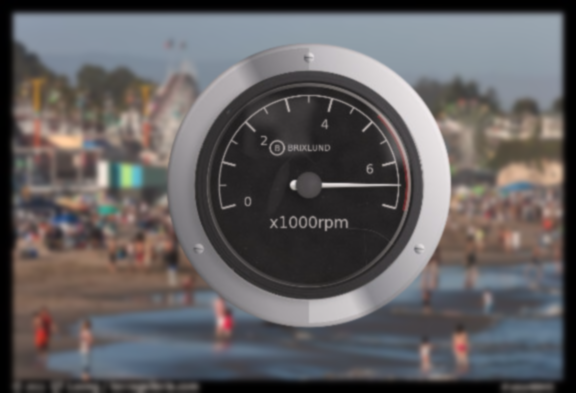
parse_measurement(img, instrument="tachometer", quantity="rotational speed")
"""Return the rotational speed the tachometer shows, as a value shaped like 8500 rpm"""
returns 6500 rpm
